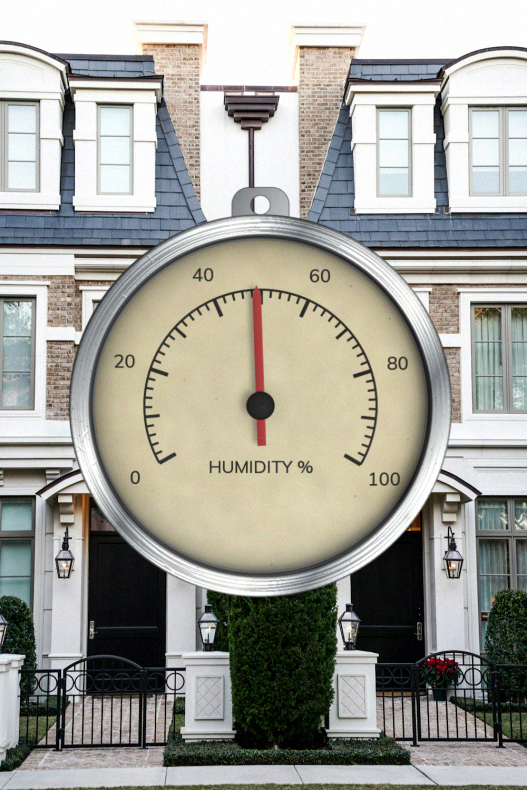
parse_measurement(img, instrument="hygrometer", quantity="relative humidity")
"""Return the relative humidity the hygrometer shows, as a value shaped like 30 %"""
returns 49 %
